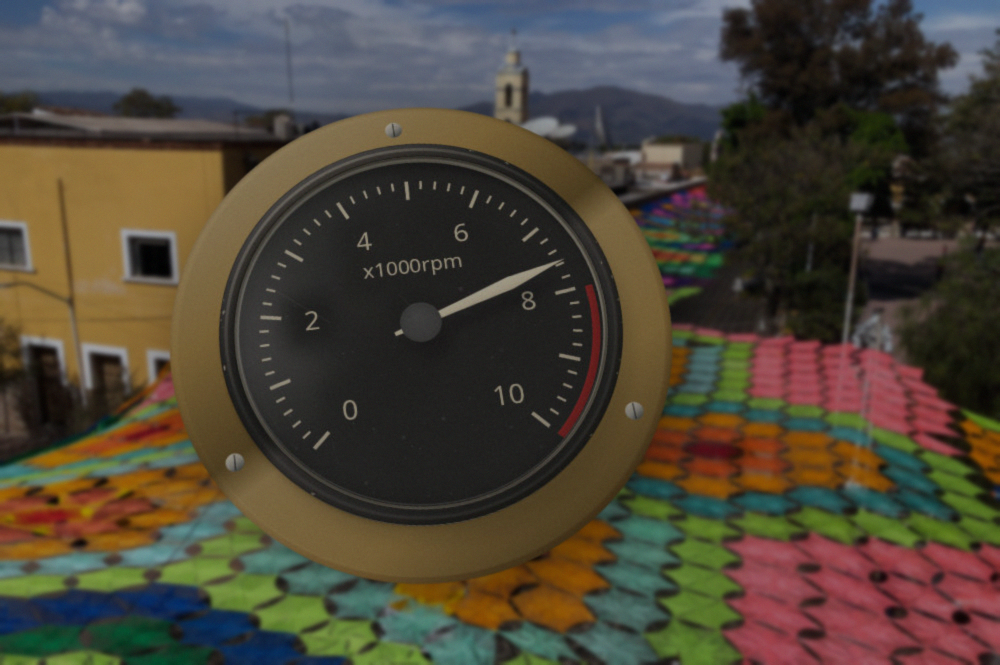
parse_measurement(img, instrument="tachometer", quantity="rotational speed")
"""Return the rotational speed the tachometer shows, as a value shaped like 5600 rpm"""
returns 7600 rpm
